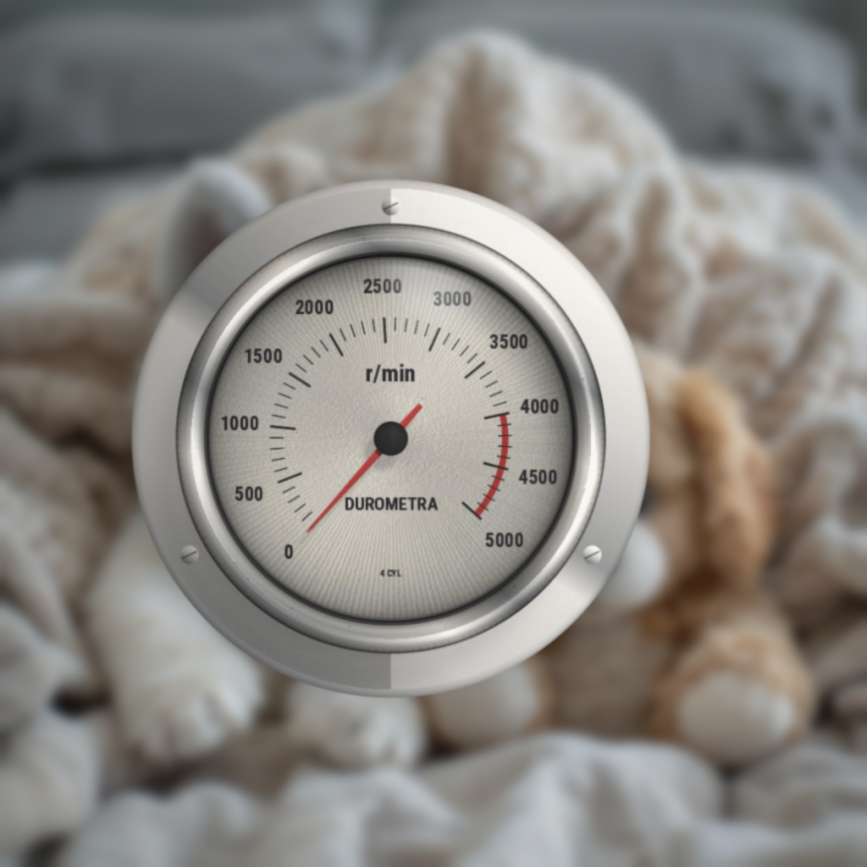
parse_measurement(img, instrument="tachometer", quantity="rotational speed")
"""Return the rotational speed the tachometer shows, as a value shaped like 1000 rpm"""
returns 0 rpm
